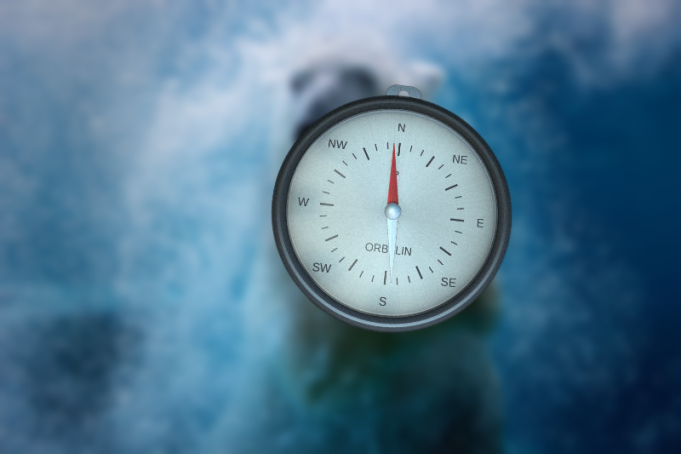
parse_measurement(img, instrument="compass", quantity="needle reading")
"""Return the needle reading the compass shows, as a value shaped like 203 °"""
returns 355 °
